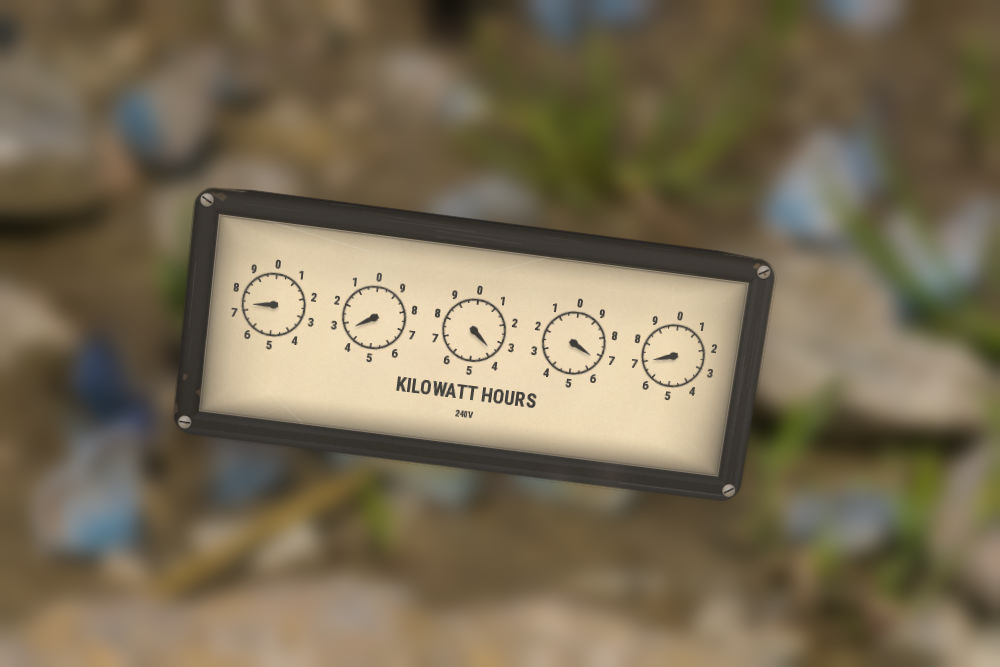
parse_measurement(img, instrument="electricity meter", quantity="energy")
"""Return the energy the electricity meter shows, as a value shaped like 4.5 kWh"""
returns 73367 kWh
